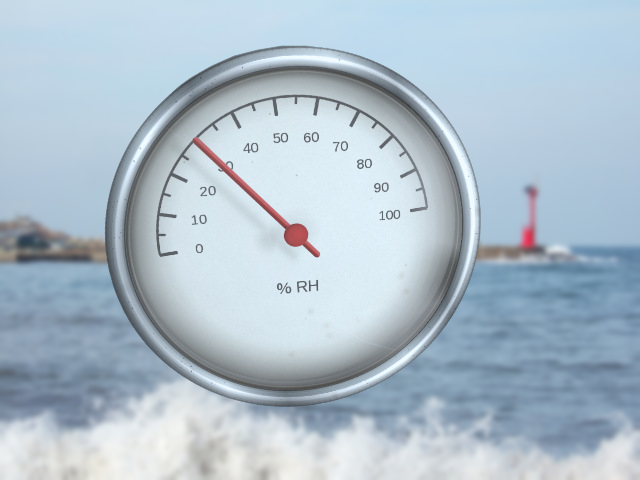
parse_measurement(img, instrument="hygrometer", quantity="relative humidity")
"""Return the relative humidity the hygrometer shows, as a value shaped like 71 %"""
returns 30 %
